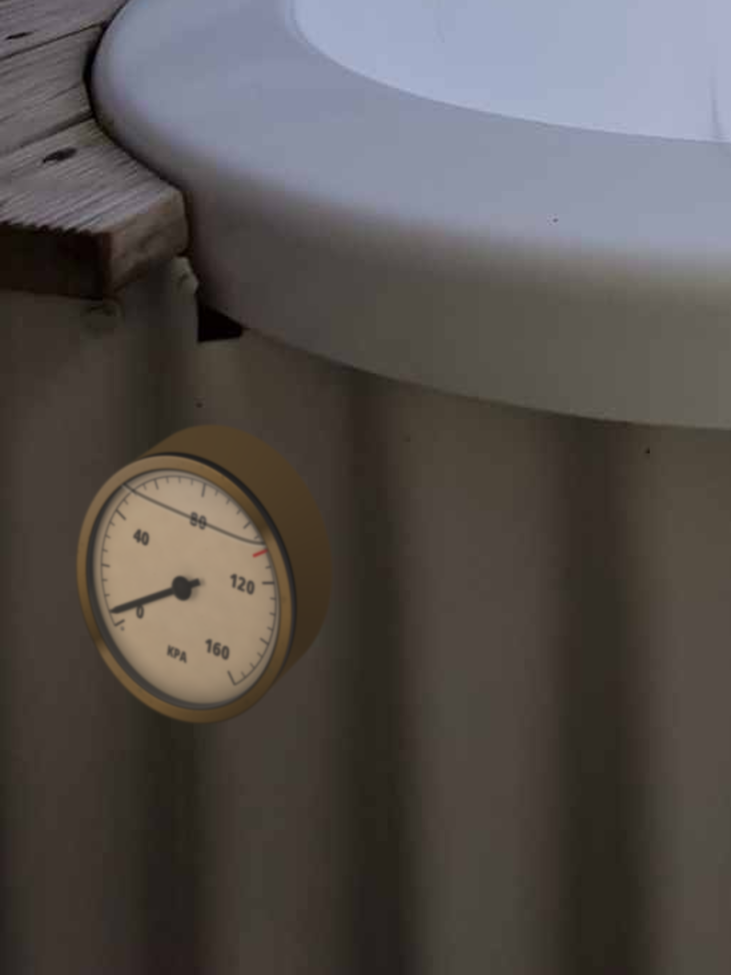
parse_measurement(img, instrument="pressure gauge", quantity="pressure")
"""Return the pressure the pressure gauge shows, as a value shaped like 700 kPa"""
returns 5 kPa
